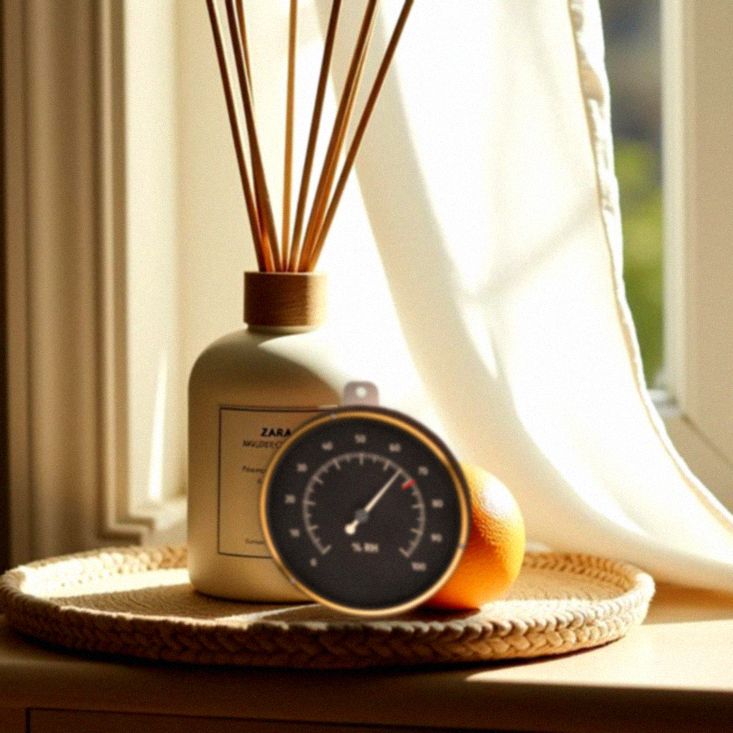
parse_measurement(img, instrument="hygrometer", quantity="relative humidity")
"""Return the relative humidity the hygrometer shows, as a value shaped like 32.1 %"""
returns 65 %
